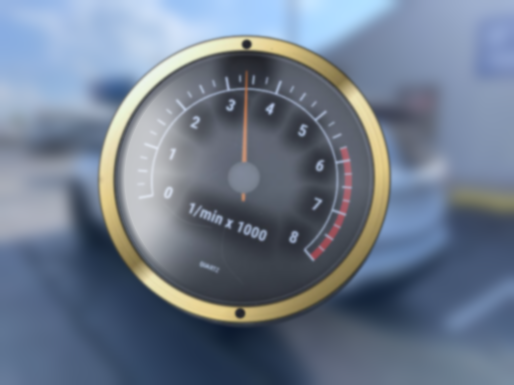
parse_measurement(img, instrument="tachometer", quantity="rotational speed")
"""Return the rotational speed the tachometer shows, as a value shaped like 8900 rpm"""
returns 3375 rpm
